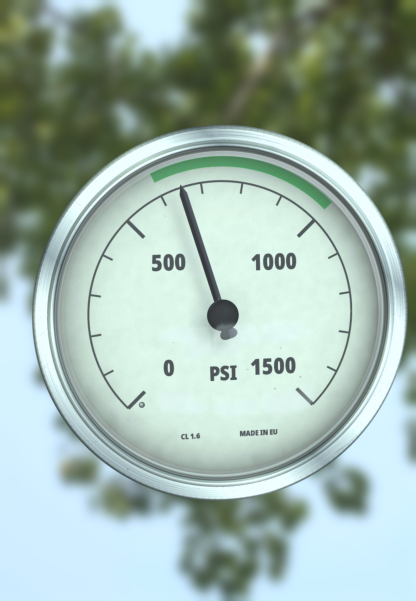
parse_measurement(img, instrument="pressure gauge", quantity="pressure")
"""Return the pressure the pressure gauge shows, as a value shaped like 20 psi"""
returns 650 psi
